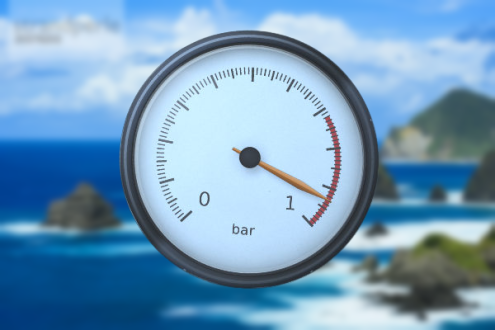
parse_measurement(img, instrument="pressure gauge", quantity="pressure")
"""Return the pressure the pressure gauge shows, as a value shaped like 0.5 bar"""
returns 0.93 bar
